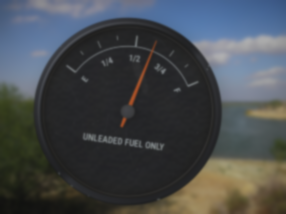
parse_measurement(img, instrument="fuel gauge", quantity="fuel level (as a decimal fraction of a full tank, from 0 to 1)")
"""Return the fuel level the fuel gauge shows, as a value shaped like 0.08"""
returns 0.625
